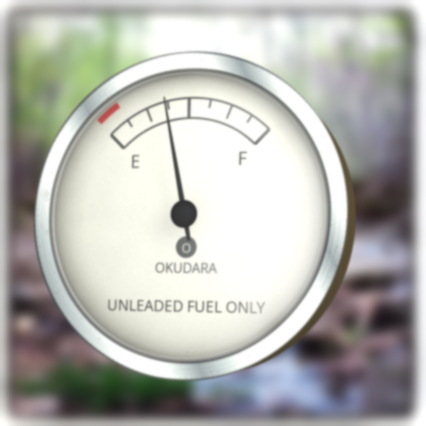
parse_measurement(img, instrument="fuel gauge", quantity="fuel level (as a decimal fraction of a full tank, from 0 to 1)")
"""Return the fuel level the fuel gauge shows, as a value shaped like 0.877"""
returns 0.375
